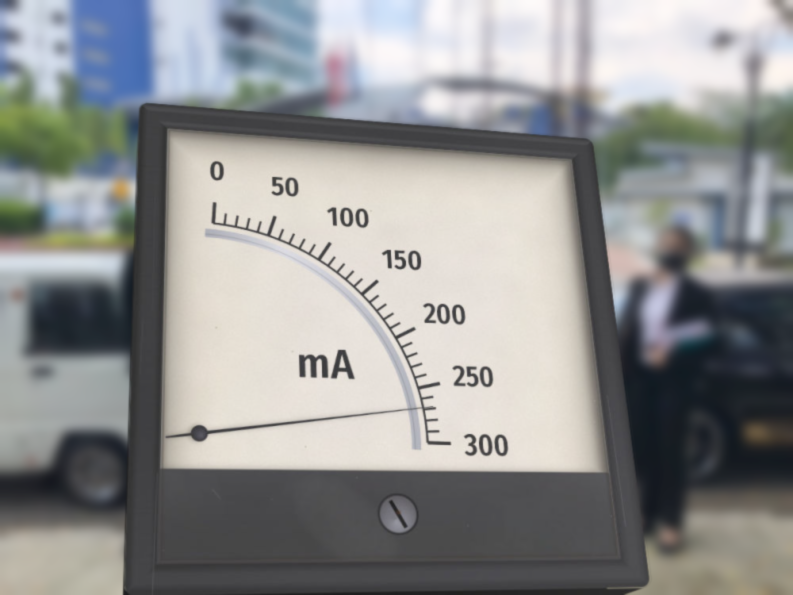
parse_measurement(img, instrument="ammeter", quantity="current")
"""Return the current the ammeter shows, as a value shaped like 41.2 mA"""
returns 270 mA
